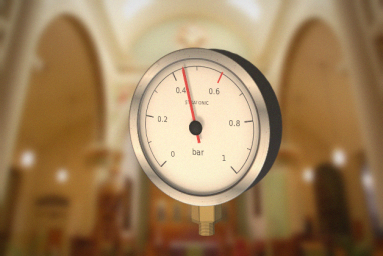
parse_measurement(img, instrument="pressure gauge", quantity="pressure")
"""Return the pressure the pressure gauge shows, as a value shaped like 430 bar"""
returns 0.45 bar
